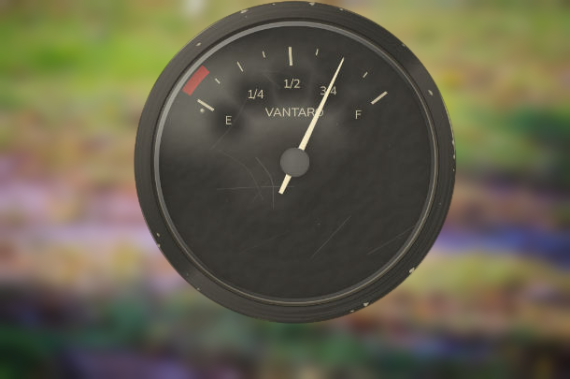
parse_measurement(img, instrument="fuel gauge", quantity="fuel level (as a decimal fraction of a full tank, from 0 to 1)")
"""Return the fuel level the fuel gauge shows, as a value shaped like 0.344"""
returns 0.75
